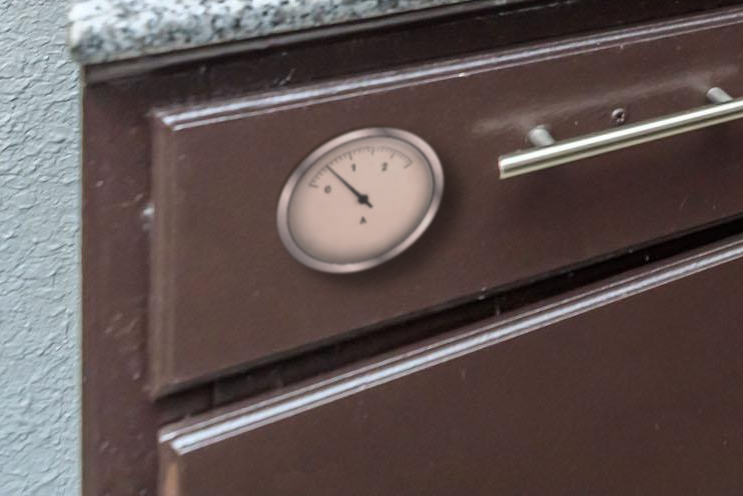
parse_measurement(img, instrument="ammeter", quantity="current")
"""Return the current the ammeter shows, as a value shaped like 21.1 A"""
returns 0.5 A
